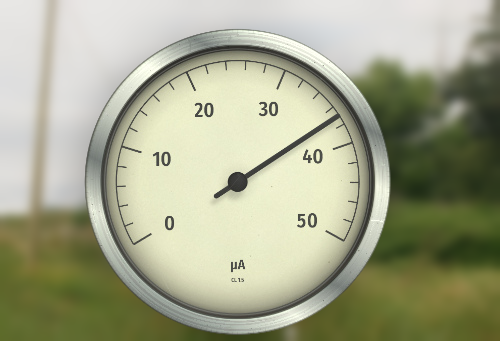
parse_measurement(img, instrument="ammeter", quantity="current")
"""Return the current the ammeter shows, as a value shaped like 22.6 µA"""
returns 37 µA
